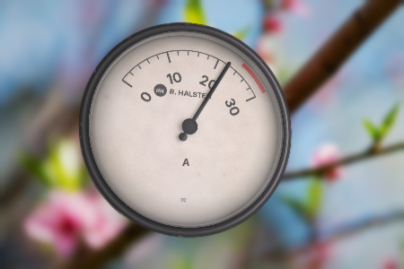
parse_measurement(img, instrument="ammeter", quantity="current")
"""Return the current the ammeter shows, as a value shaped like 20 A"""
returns 22 A
